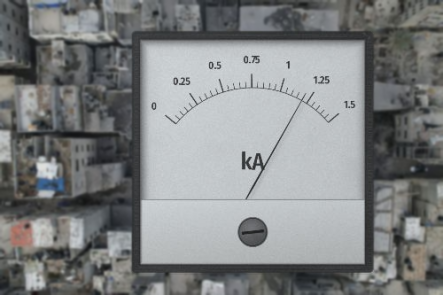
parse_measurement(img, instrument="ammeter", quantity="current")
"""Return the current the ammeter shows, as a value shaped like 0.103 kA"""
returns 1.2 kA
